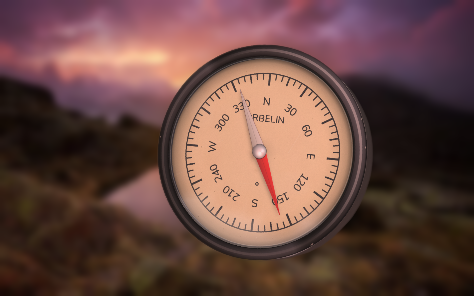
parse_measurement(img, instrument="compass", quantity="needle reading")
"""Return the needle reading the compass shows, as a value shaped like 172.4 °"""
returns 155 °
